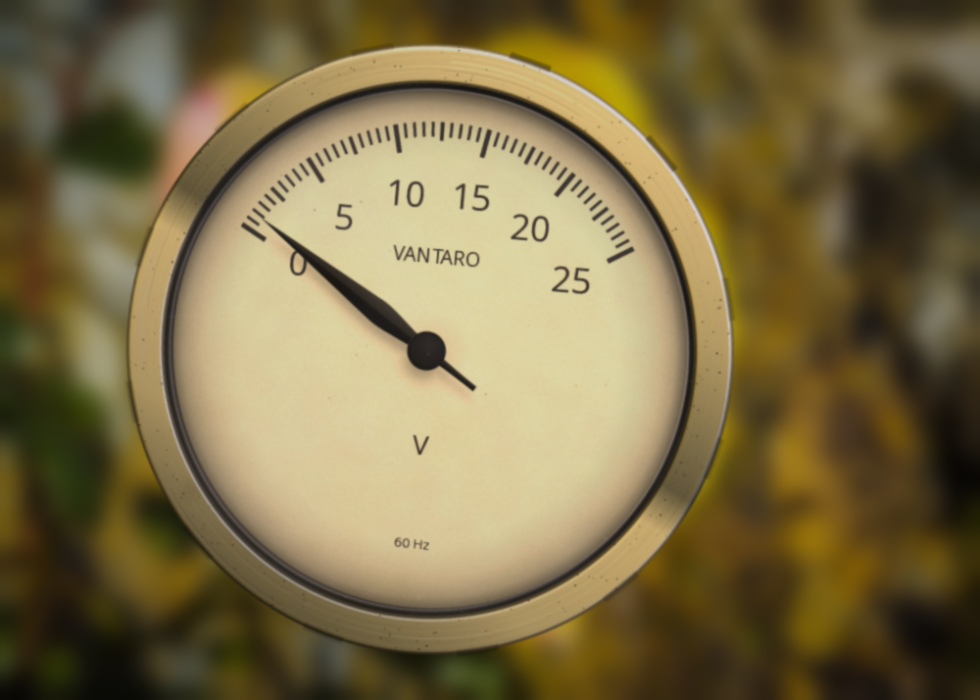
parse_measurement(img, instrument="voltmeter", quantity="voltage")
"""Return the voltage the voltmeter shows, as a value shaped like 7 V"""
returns 1 V
